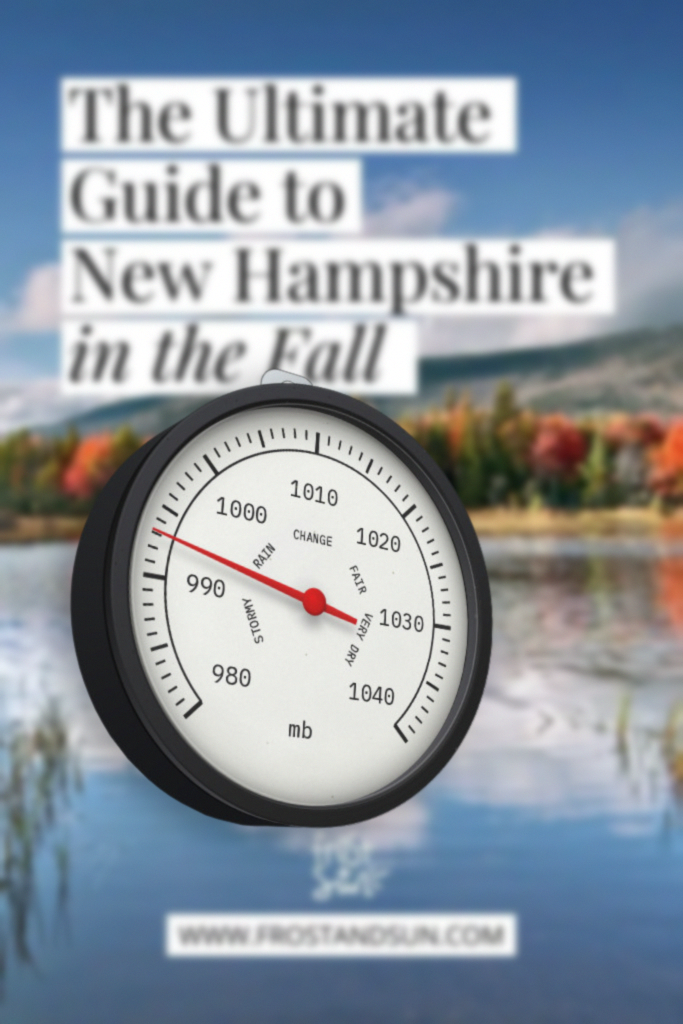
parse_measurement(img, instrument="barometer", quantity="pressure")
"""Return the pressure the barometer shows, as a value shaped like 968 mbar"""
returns 993 mbar
